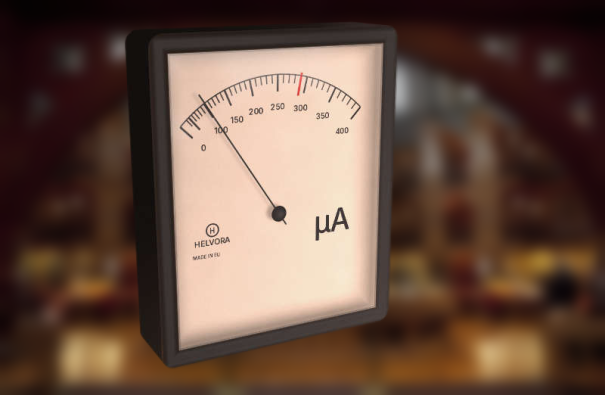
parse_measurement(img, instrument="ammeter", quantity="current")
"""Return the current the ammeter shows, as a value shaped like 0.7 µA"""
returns 100 µA
